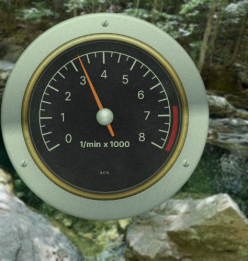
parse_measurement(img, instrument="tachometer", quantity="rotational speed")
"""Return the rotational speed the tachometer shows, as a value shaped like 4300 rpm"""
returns 3250 rpm
